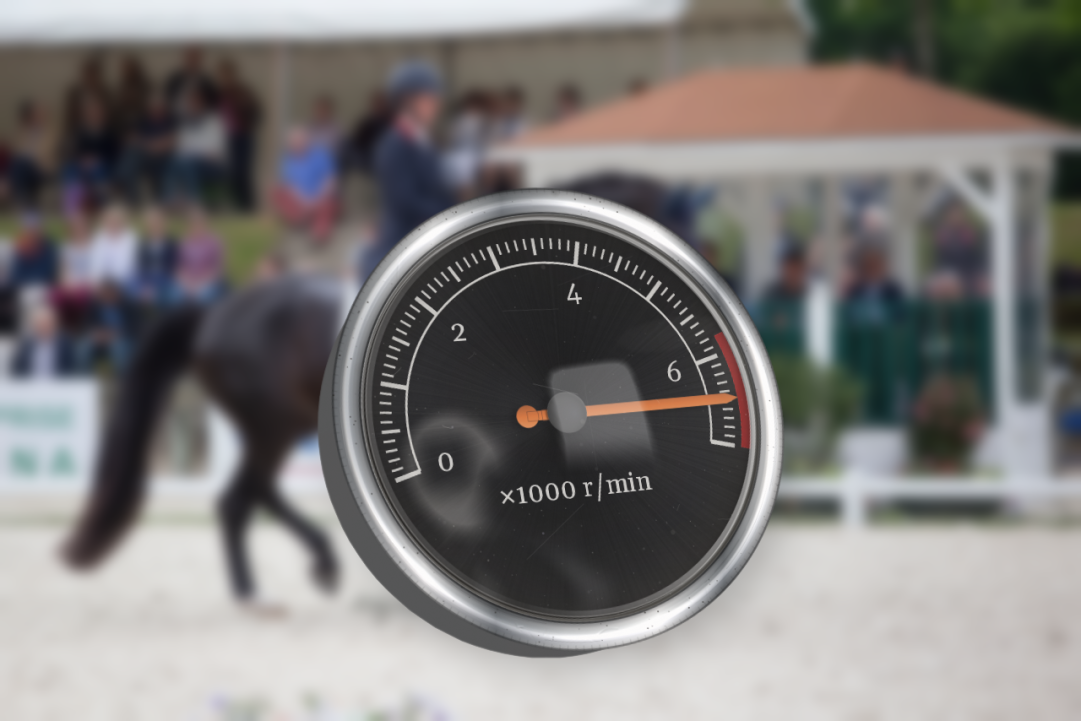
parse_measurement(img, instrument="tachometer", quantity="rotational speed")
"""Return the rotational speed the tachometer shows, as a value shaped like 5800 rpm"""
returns 6500 rpm
